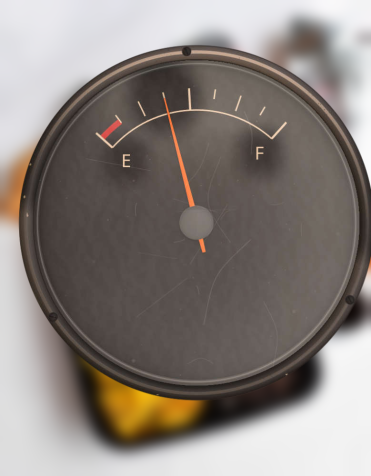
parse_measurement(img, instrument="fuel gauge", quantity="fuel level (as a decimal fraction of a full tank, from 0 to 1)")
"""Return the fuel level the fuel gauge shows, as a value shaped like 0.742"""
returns 0.375
